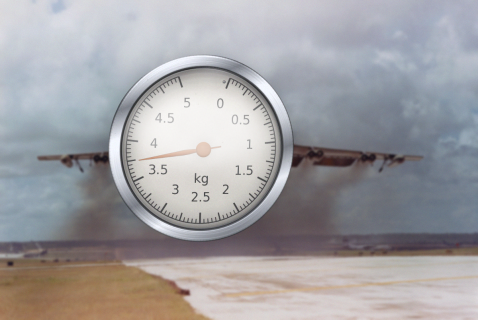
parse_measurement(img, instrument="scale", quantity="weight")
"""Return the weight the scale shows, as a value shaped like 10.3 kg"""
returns 3.75 kg
